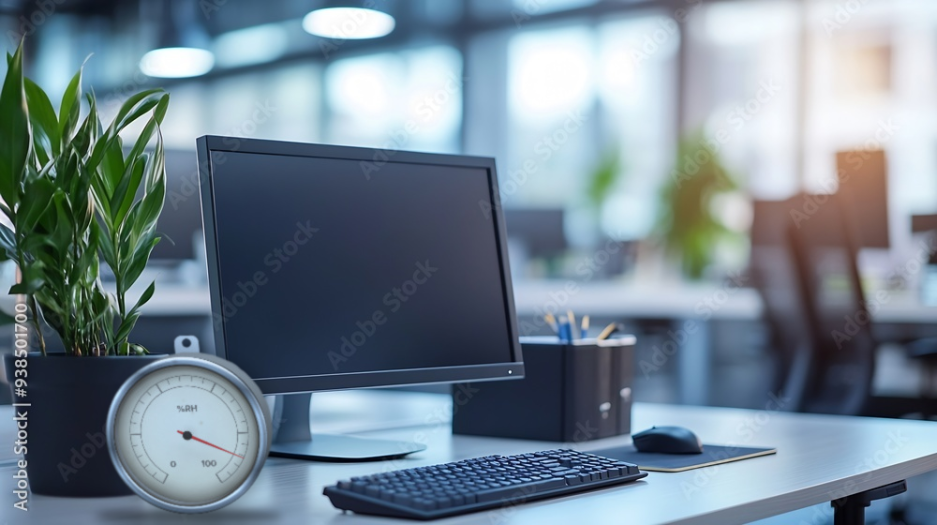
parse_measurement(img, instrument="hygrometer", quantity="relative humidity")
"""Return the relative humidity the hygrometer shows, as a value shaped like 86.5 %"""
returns 88 %
